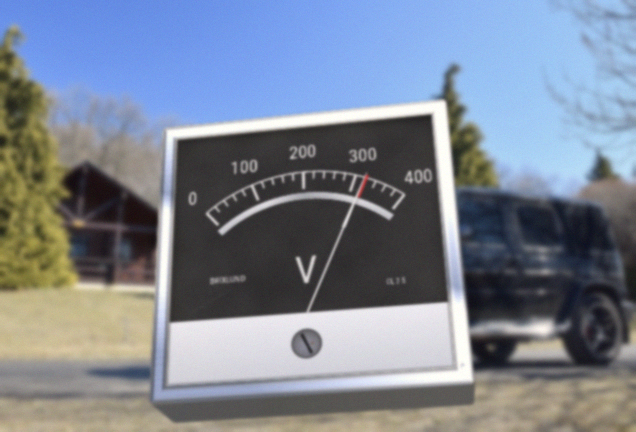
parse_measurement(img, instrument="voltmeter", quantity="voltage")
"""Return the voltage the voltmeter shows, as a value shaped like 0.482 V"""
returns 320 V
